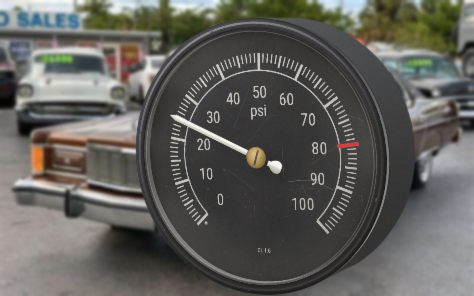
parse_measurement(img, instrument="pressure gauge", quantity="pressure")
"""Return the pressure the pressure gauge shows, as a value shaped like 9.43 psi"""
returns 25 psi
